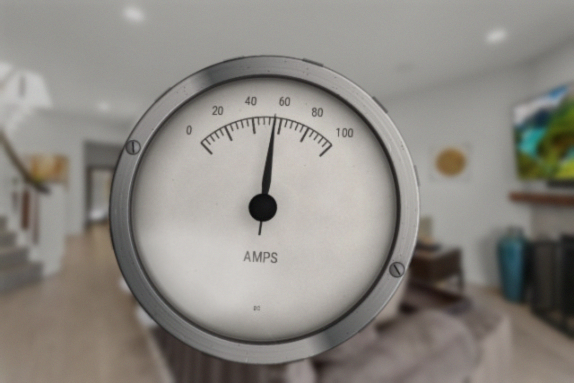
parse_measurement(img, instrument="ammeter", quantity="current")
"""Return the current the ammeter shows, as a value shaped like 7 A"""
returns 56 A
